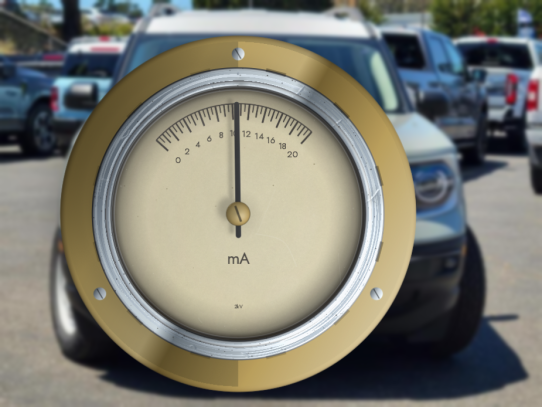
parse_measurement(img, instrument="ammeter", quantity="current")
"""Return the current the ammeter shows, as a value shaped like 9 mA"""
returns 10.5 mA
